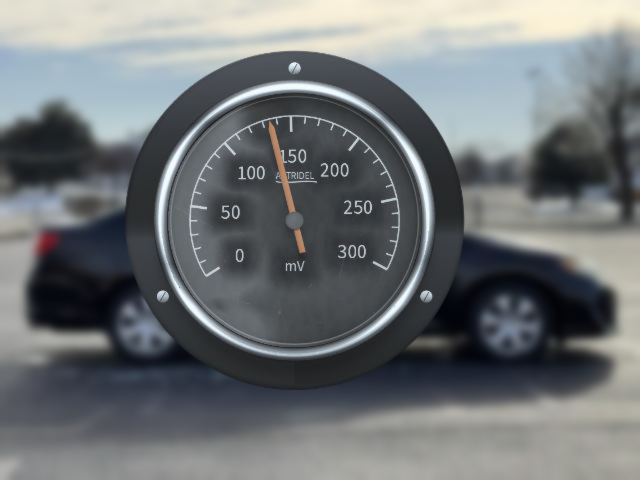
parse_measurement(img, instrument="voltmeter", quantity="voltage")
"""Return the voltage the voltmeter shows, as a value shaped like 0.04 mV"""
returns 135 mV
